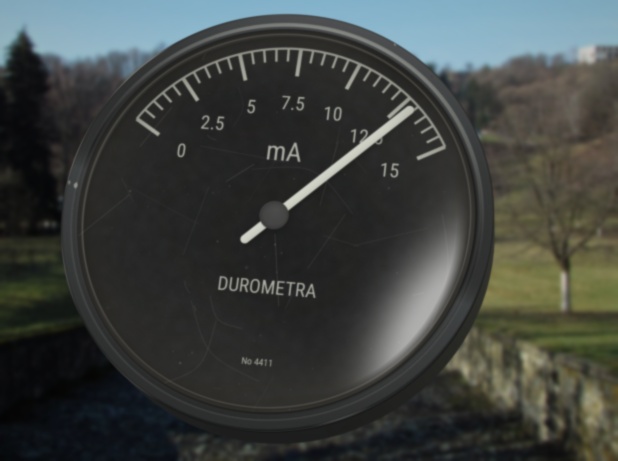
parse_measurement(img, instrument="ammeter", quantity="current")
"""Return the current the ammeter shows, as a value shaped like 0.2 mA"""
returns 13 mA
